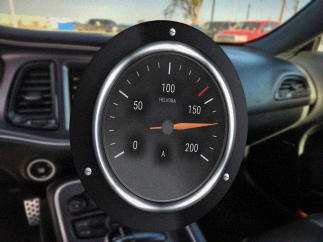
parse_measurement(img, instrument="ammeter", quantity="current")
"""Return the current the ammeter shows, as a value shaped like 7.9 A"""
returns 170 A
